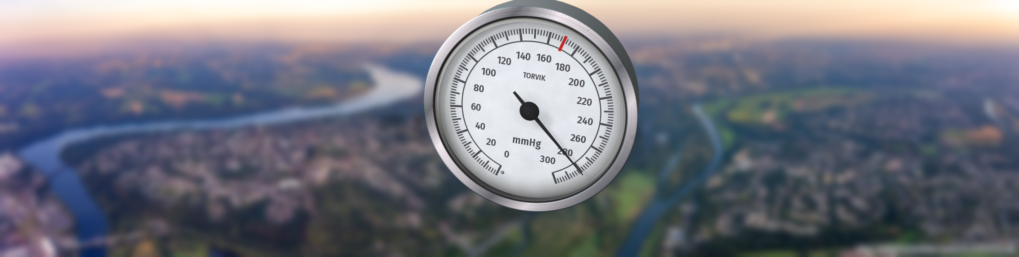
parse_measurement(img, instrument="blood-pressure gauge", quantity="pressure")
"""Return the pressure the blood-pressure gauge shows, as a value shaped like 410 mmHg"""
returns 280 mmHg
